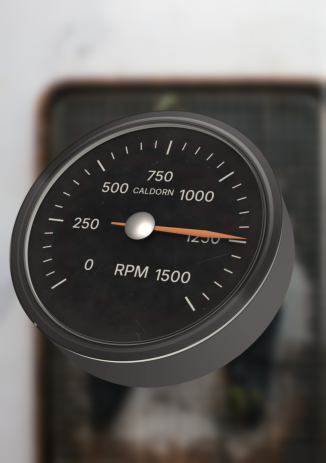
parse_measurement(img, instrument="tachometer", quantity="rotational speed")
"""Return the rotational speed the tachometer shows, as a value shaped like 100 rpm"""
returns 1250 rpm
